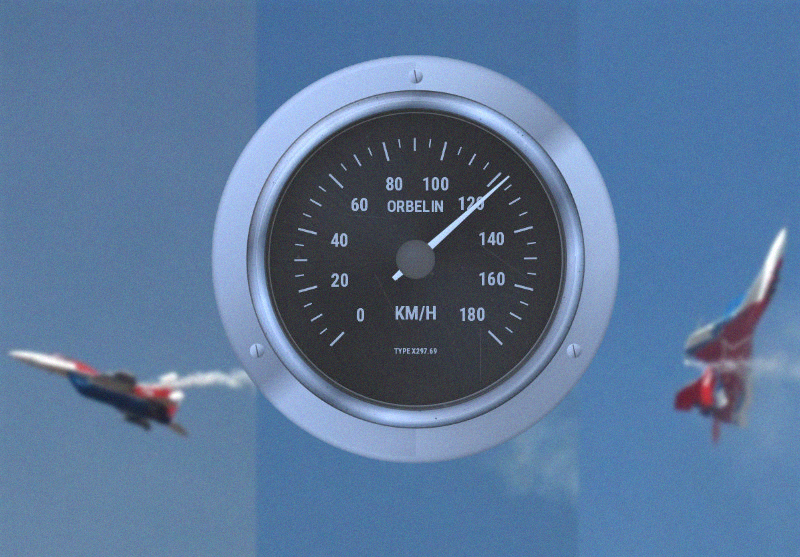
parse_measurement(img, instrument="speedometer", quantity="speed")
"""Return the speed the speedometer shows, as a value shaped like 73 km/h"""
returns 122.5 km/h
